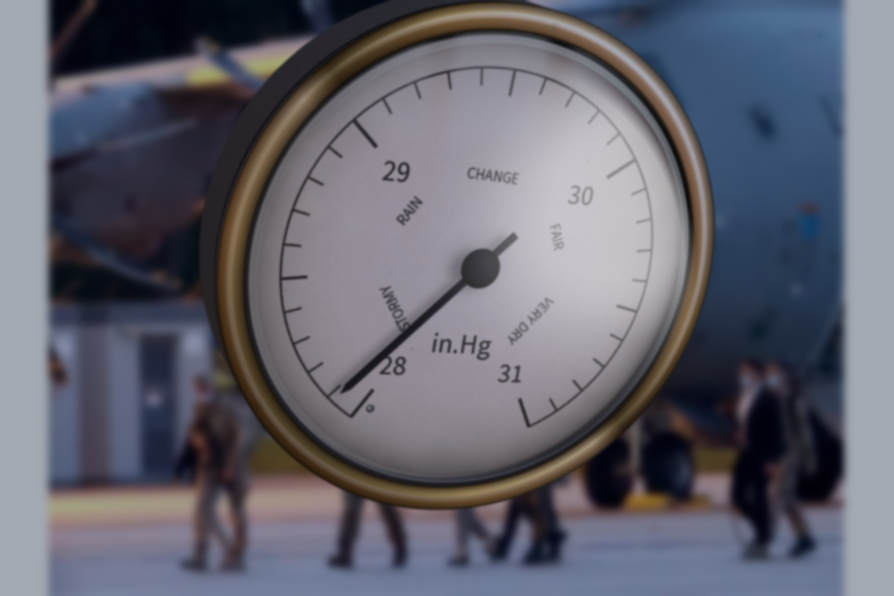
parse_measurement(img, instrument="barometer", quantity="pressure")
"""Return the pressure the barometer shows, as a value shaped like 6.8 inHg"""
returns 28.1 inHg
